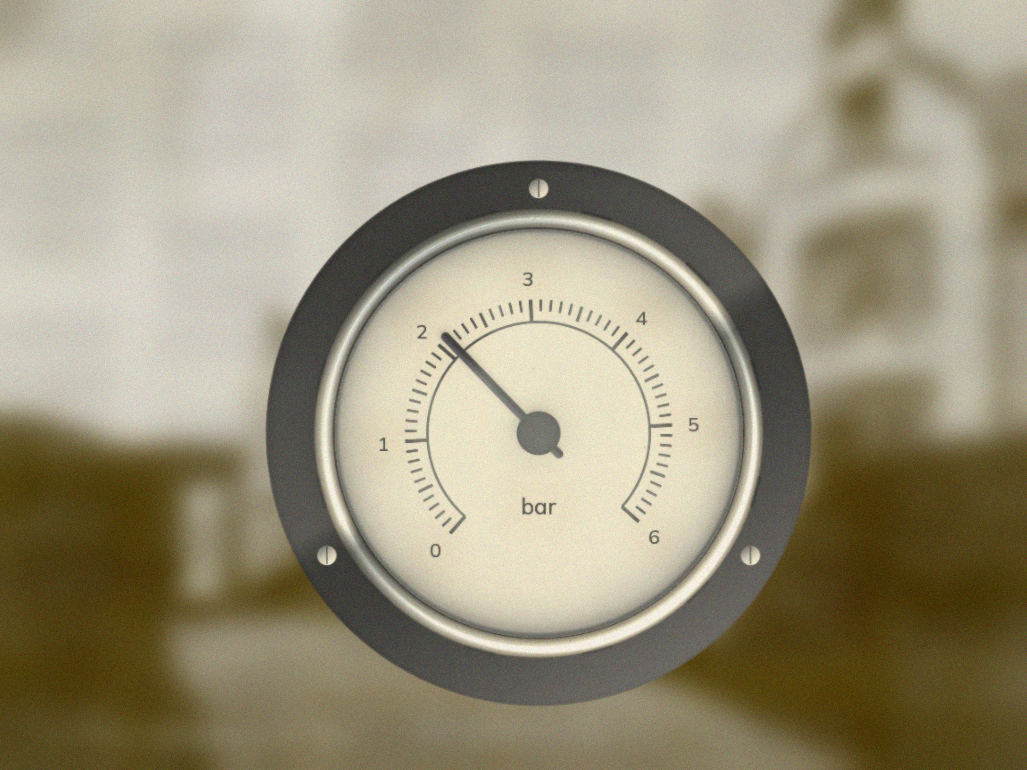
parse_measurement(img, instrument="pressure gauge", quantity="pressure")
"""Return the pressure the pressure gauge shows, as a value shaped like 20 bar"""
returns 2.1 bar
